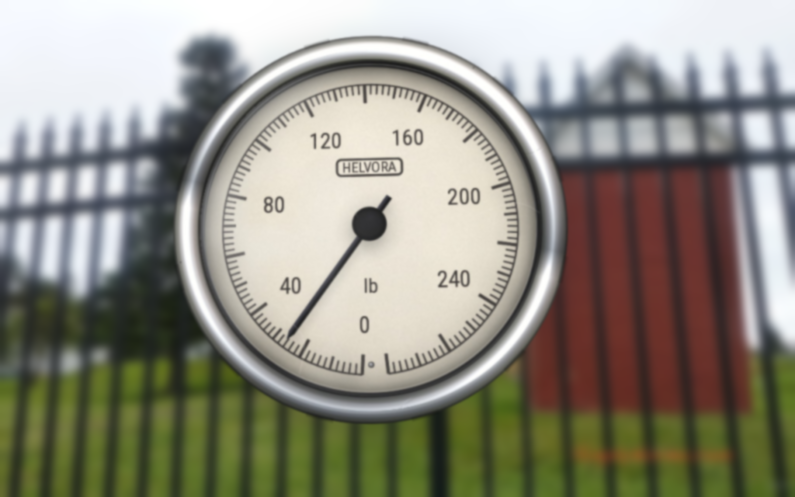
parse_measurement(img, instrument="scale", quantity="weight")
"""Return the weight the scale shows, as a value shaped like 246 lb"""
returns 26 lb
